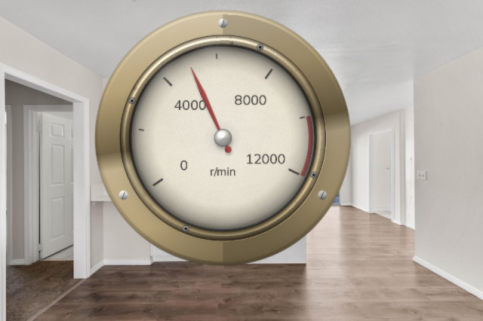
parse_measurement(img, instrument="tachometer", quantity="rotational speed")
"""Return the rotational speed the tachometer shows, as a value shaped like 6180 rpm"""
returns 5000 rpm
